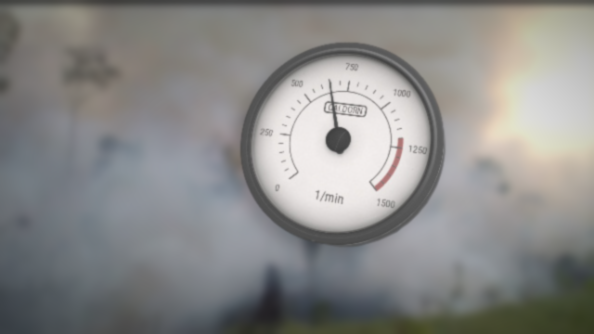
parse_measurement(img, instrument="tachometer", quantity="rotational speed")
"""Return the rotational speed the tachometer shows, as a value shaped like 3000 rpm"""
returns 650 rpm
